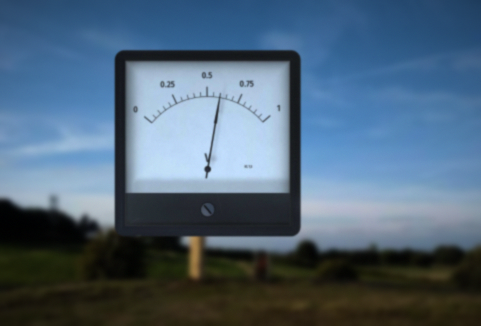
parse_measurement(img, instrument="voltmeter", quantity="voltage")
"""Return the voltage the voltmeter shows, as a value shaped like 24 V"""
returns 0.6 V
